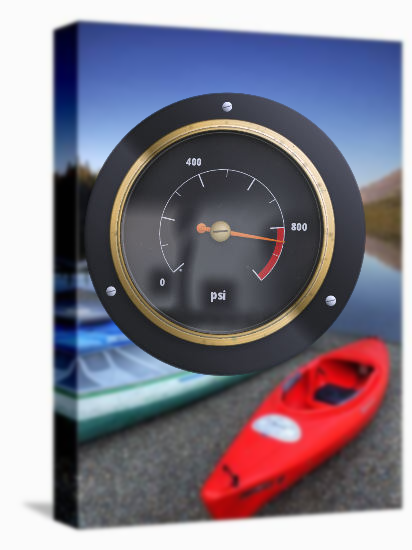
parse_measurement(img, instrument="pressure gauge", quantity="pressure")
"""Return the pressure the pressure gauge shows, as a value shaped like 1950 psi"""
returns 850 psi
